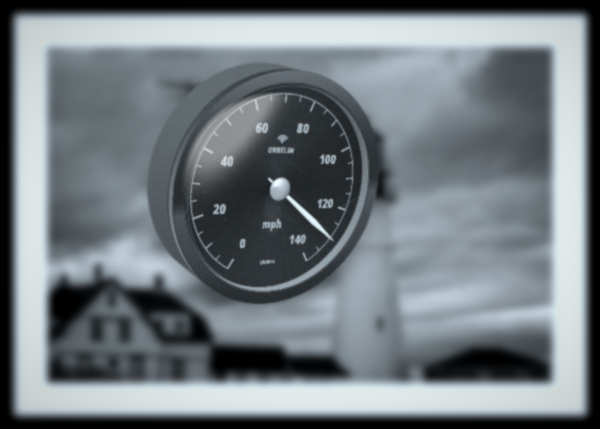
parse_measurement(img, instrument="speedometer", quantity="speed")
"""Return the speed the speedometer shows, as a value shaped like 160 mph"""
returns 130 mph
